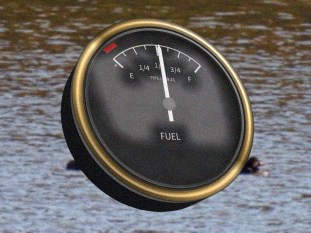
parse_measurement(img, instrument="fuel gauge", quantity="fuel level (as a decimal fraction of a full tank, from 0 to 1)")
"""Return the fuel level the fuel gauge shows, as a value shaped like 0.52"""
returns 0.5
